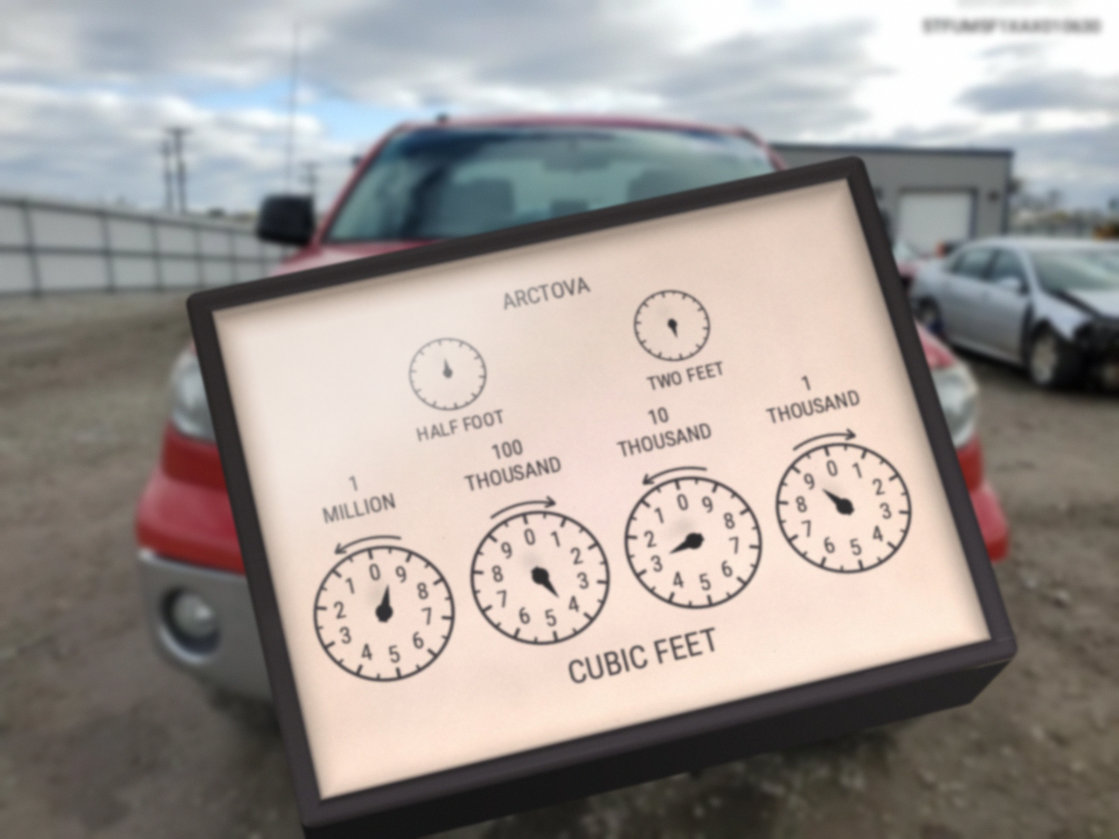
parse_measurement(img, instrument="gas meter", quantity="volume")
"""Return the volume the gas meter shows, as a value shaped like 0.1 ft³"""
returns 942900 ft³
